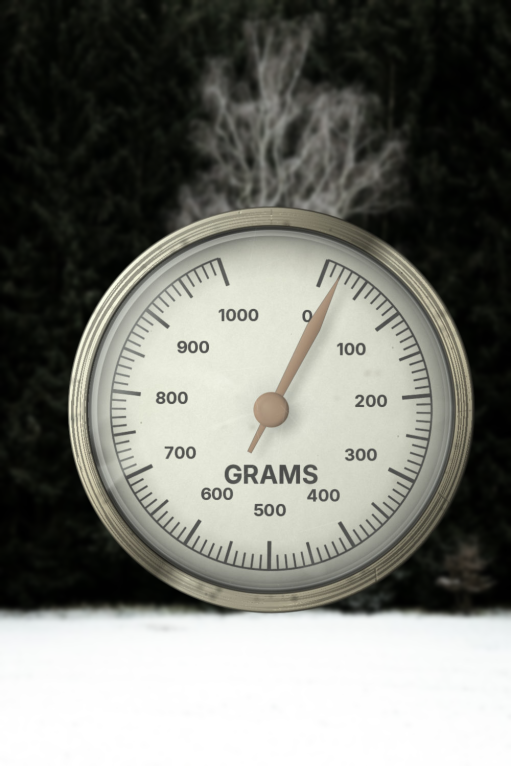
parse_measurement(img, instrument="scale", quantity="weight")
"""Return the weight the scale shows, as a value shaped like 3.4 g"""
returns 20 g
